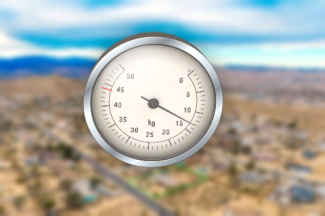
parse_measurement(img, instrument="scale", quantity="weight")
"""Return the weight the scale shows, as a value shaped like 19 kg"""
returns 13 kg
